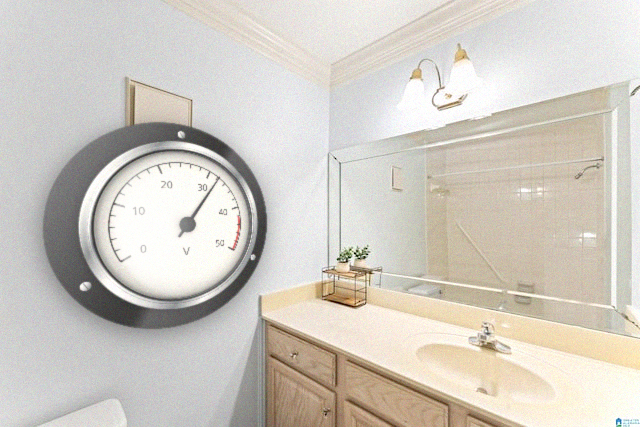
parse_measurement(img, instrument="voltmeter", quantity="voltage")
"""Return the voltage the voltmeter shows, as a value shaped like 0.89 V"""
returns 32 V
